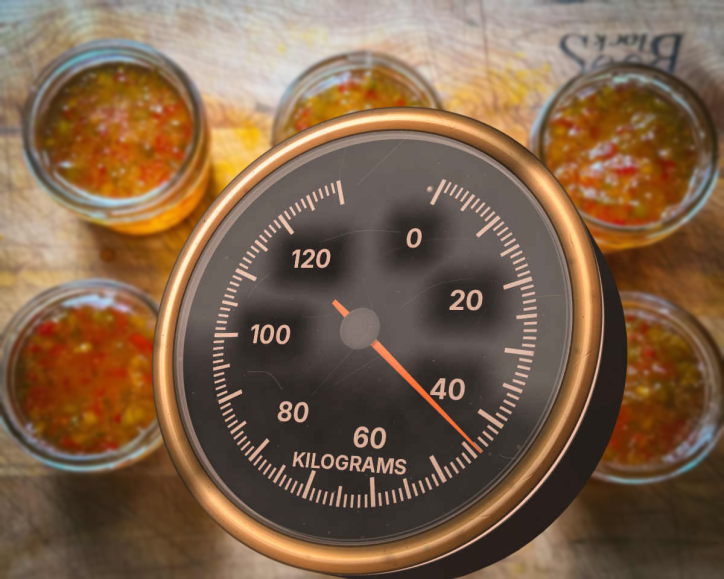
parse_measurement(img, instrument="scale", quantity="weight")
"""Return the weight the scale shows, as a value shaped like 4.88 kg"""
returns 44 kg
